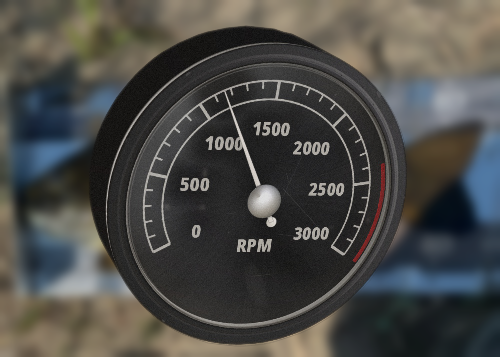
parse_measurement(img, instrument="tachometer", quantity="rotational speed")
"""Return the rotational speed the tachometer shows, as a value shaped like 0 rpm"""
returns 1150 rpm
